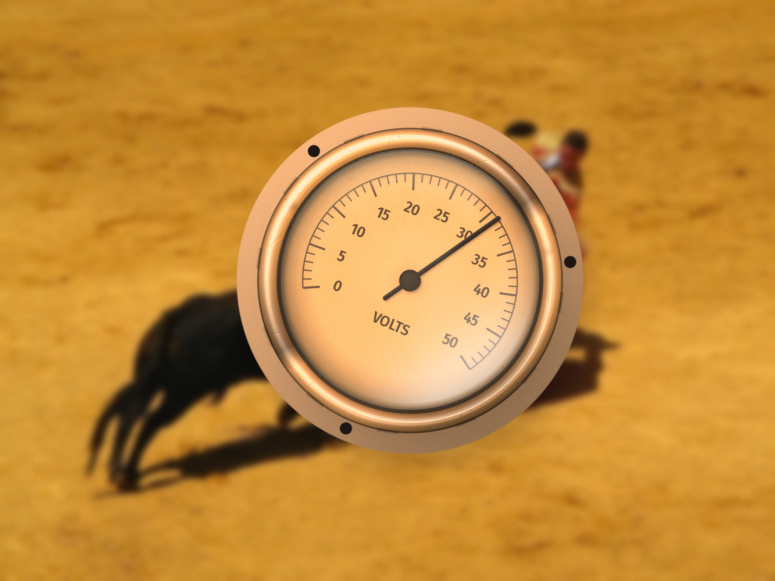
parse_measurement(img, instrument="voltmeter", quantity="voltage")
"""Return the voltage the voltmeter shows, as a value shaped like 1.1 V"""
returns 31 V
